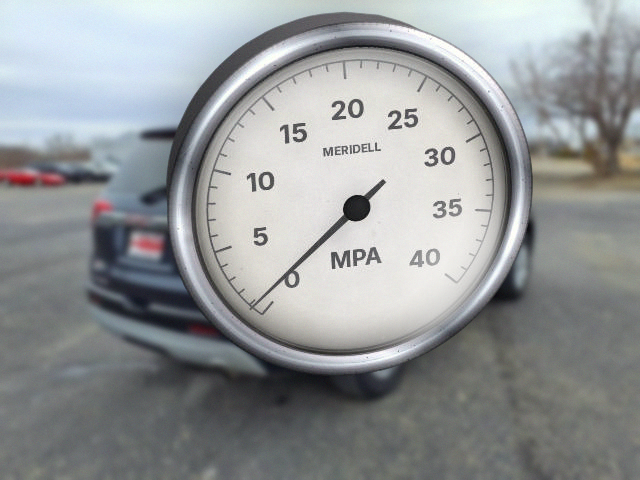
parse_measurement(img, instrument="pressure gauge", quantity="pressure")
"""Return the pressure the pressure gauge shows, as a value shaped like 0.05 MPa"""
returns 1 MPa
